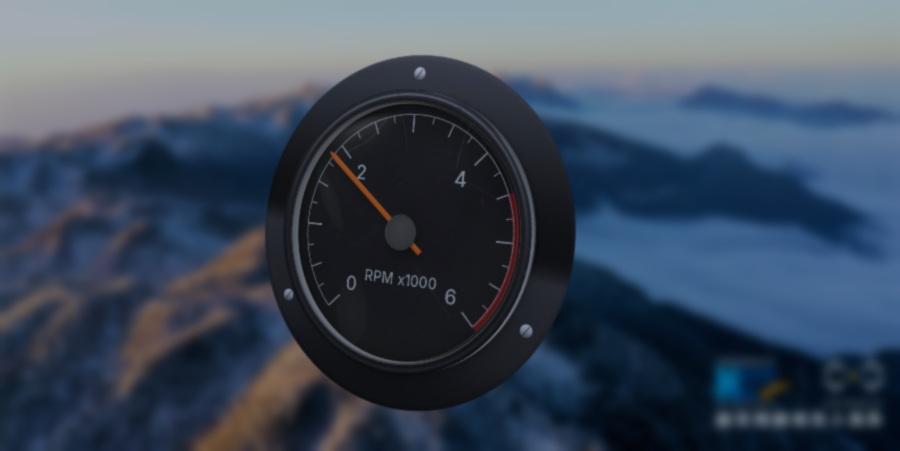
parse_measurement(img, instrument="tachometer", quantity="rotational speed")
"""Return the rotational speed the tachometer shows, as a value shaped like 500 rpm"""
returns 1875 rpm
